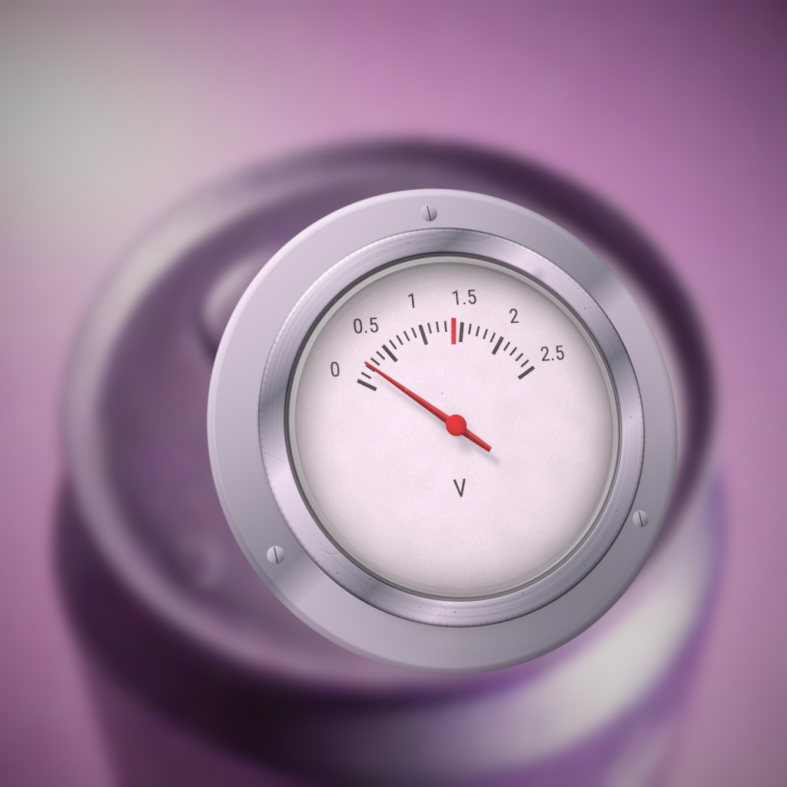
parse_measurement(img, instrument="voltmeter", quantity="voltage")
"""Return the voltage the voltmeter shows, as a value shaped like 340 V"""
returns 0.2 V
